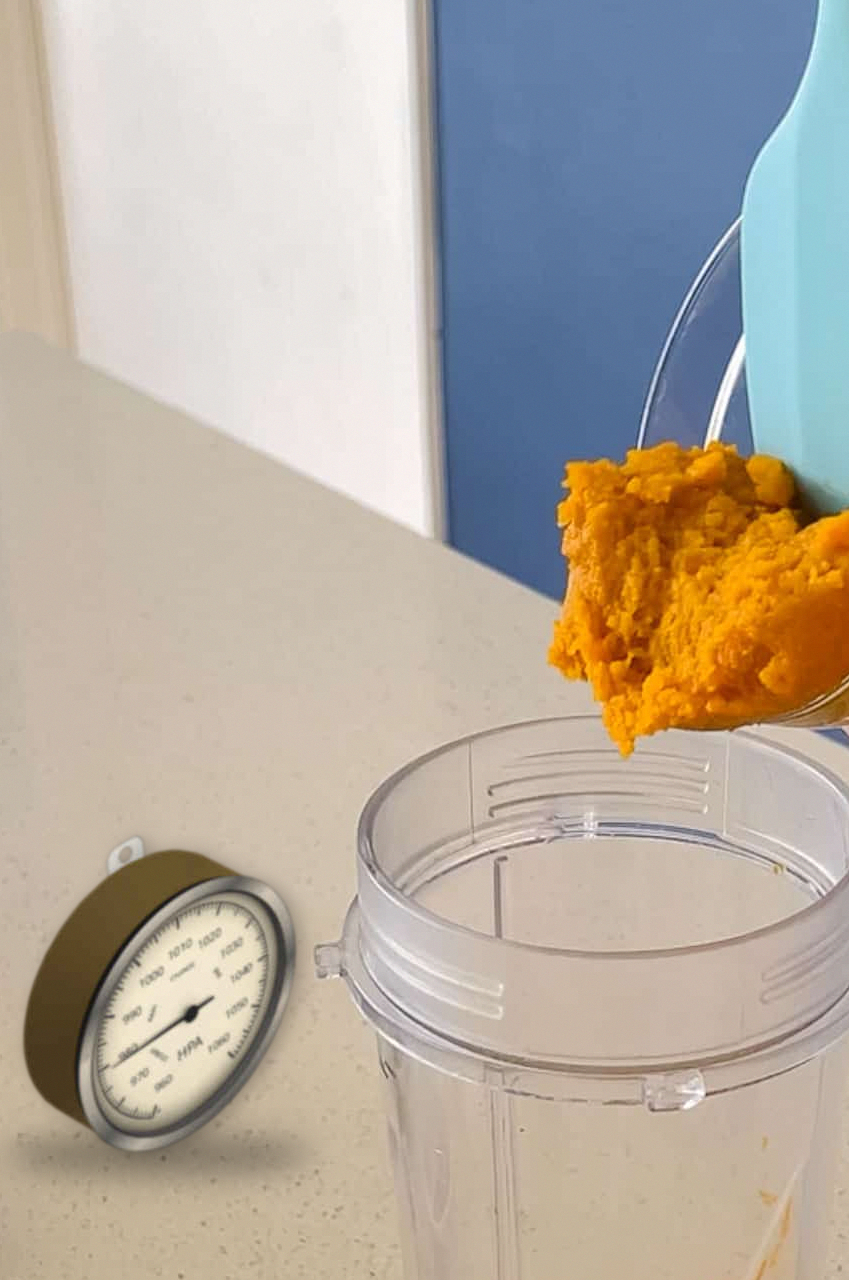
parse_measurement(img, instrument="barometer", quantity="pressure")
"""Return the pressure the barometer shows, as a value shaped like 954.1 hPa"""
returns 980 hPa
